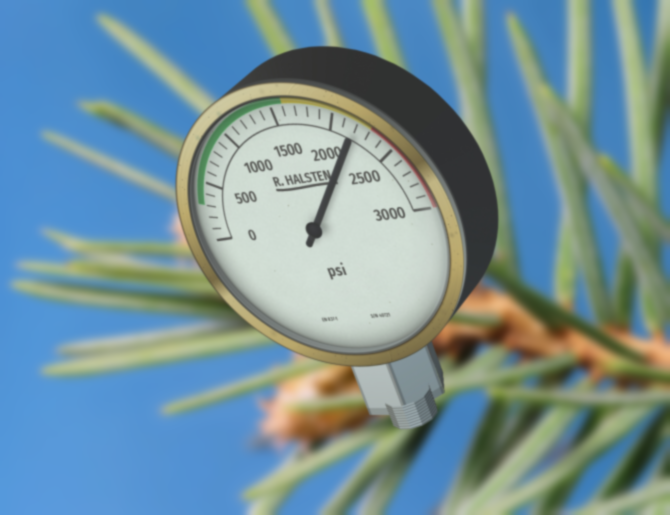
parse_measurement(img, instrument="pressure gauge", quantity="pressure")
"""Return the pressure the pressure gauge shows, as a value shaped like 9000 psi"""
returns 2200 psi
